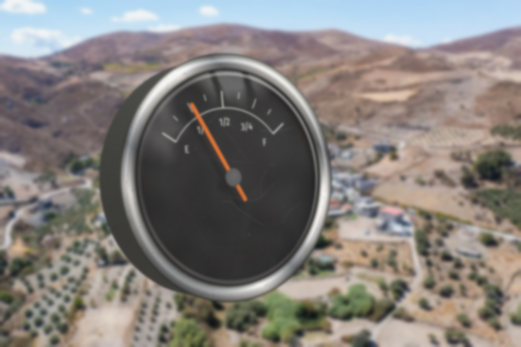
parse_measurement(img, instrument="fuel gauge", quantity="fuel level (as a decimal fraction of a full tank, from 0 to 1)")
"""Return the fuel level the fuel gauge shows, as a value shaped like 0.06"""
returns 0.25
